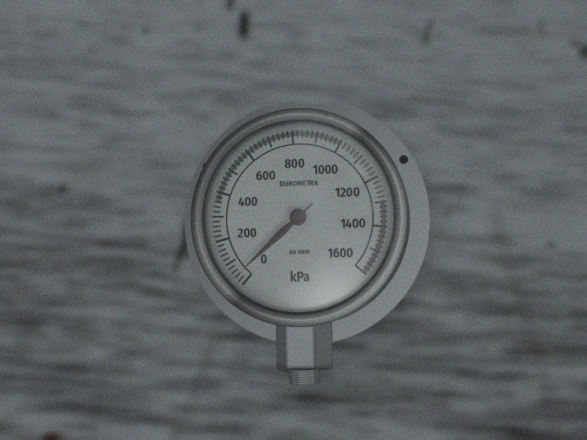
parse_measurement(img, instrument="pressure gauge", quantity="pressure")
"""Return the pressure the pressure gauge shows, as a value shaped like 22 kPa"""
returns 40 kPa
